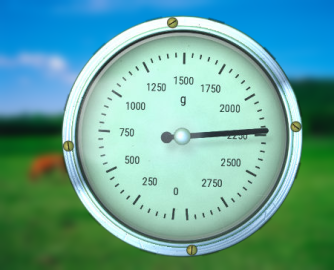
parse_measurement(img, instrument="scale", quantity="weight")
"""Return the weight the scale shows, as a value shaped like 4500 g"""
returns 2225 g
